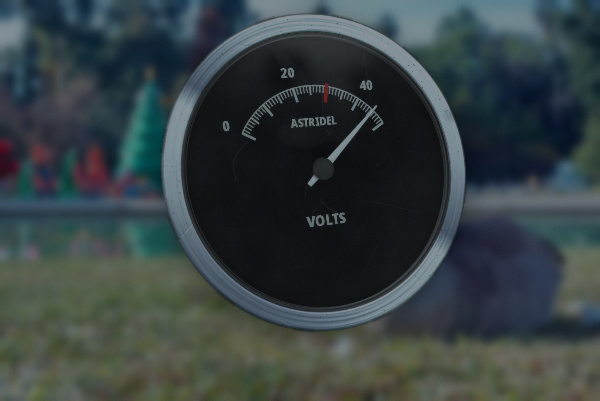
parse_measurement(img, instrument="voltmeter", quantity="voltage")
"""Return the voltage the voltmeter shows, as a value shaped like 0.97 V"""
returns 45 V
